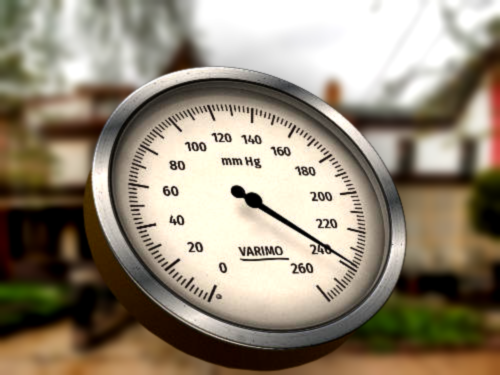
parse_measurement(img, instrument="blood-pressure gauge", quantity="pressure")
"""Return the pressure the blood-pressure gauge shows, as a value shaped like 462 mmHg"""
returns 240 mmHg
